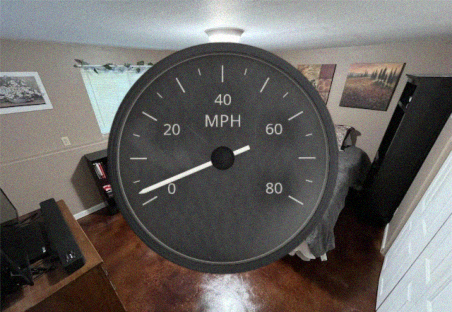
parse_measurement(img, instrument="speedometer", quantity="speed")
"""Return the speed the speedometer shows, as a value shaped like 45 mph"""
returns 2.5 mph
